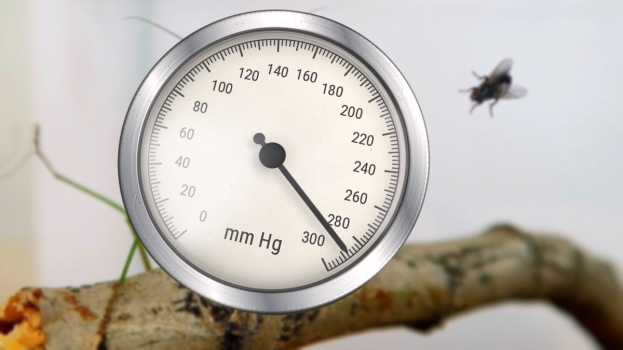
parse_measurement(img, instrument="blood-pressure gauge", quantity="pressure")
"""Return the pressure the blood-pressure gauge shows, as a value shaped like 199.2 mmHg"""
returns 288 mmHg
